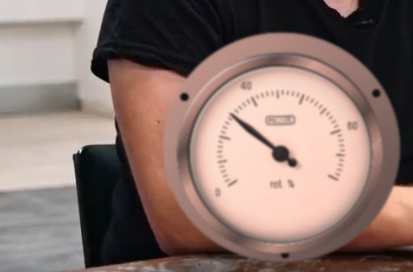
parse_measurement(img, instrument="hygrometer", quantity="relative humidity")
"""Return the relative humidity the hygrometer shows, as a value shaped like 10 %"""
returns 30 %
